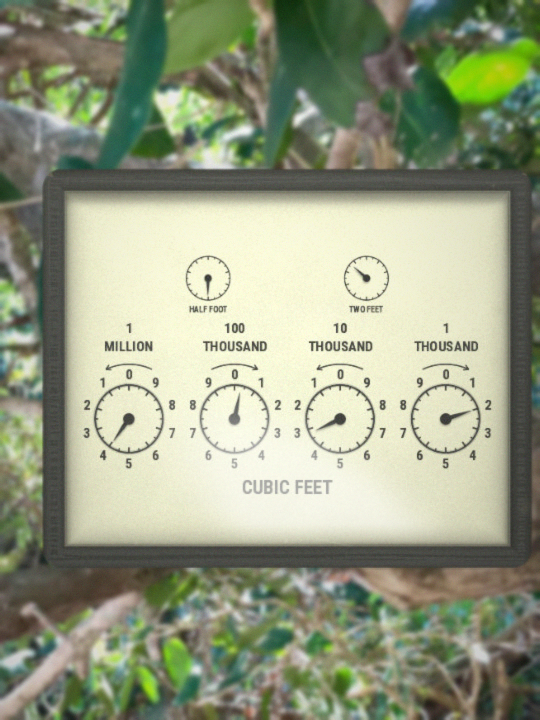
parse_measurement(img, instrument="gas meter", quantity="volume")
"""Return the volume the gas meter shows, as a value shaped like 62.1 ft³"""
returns 403200 ft³
